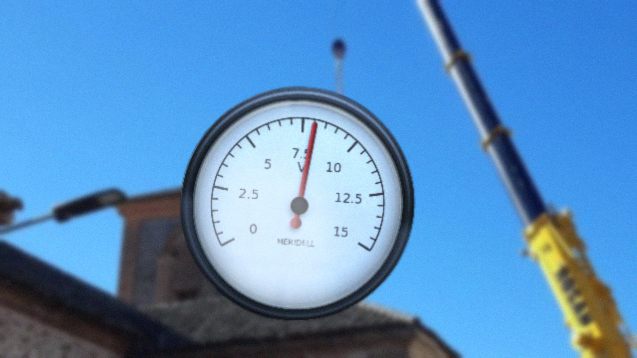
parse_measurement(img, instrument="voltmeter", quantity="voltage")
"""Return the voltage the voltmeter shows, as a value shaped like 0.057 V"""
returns 8 V
